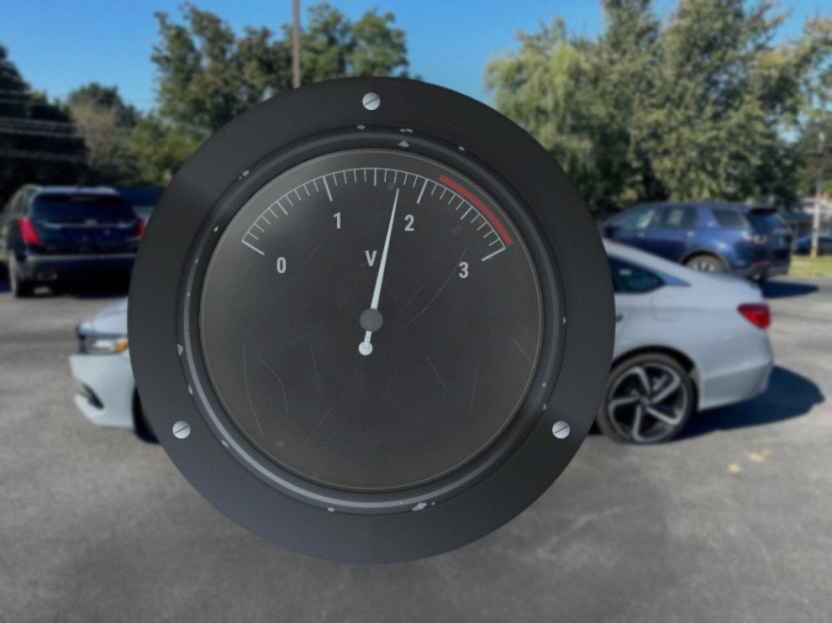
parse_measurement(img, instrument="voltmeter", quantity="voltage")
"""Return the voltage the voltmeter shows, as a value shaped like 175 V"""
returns 1.75 V
